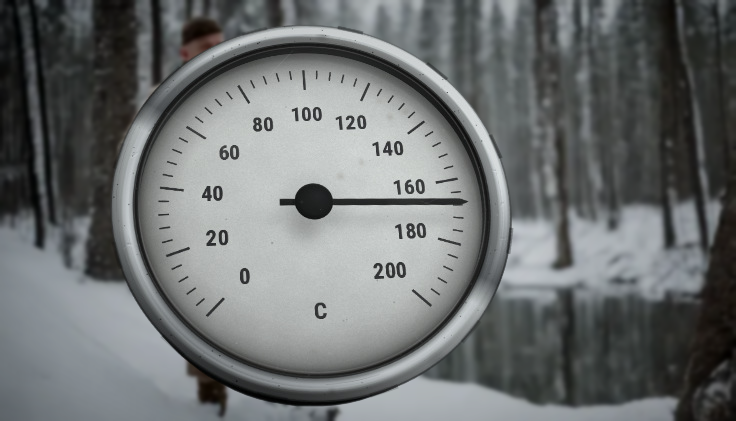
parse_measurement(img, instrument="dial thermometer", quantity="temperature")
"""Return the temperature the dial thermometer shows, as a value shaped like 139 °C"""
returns 168 °C
